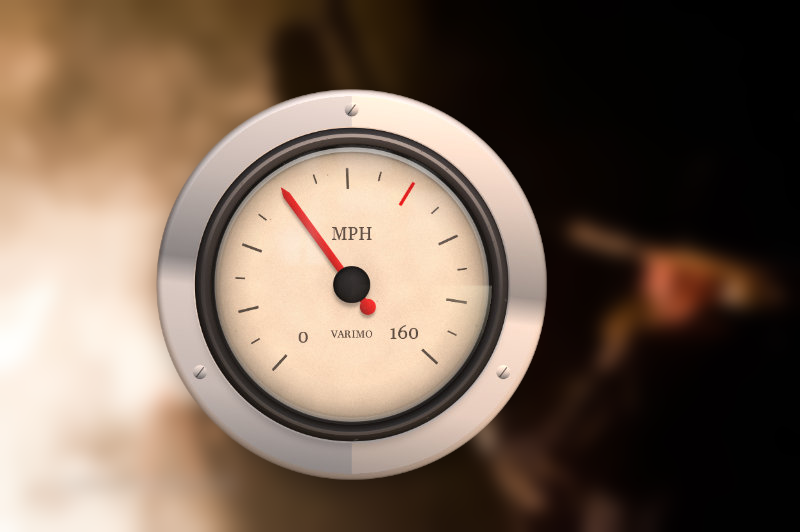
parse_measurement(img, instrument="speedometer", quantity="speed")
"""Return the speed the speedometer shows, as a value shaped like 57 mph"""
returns 60 mph
